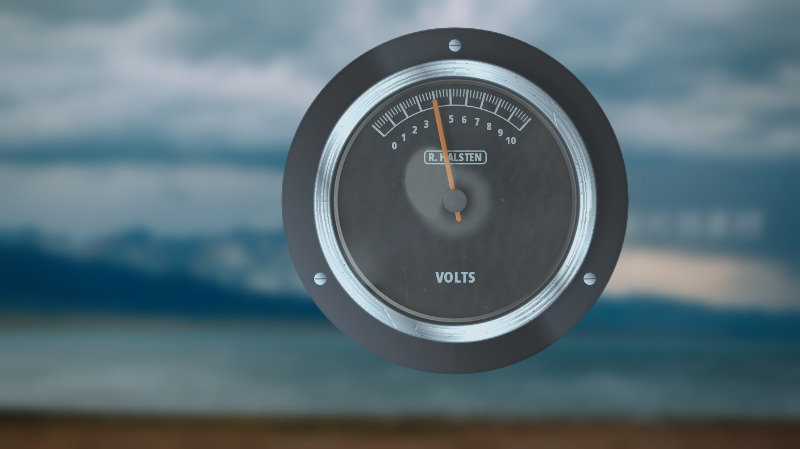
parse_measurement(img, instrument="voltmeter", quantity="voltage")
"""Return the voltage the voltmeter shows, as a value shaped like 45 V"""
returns 4 V
